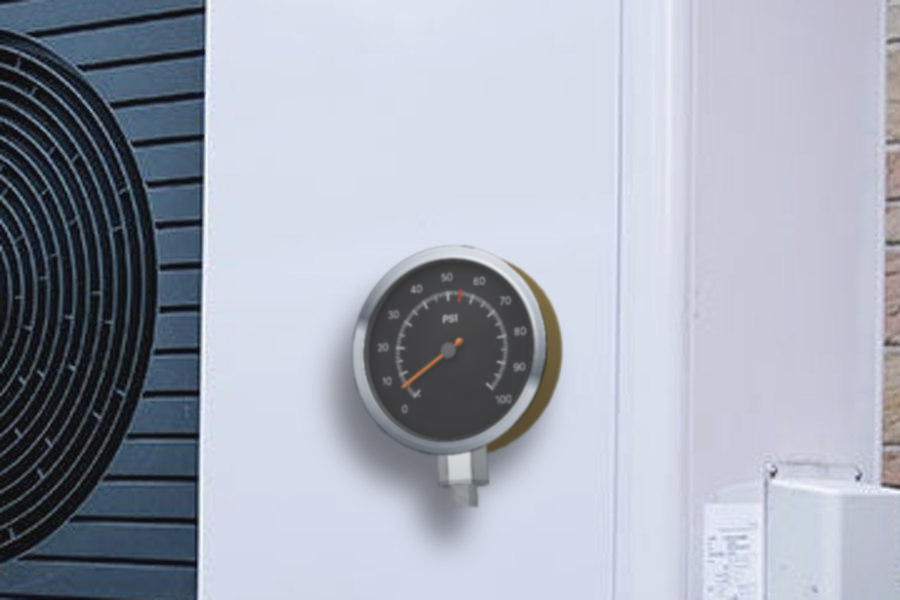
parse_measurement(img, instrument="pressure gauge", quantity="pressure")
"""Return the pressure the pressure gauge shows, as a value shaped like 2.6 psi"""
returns 5 psi
